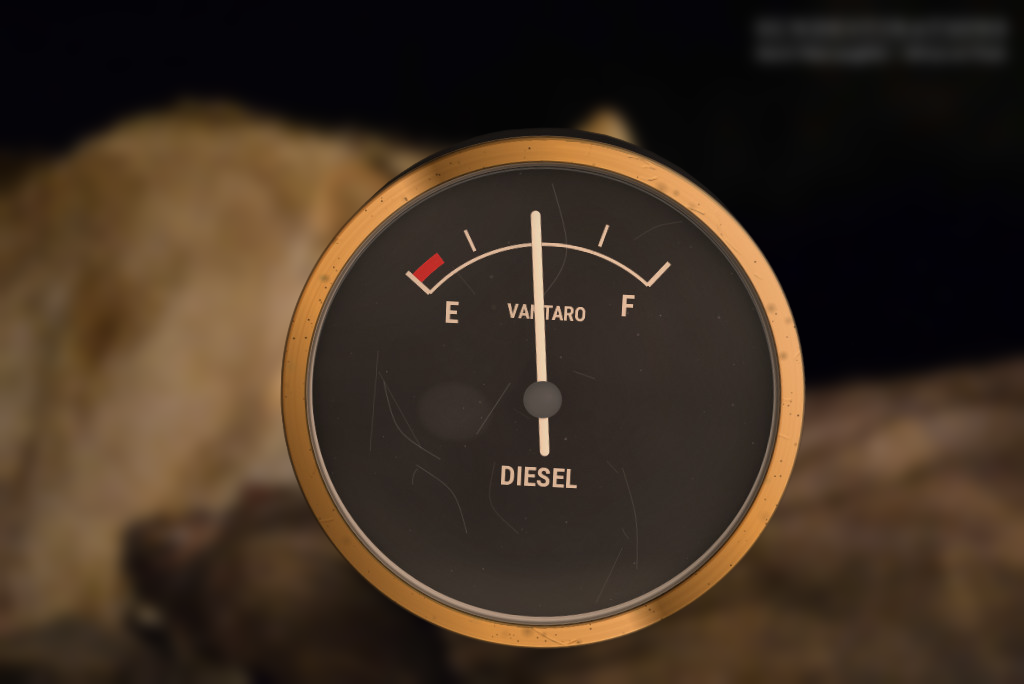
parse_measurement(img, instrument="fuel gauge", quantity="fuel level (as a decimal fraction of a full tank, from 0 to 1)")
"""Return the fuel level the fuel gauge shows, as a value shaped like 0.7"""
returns 0.5
